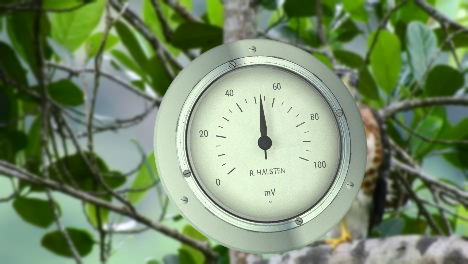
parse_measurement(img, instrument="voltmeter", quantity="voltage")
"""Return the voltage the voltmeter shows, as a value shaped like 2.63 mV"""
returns 52.5 mV
